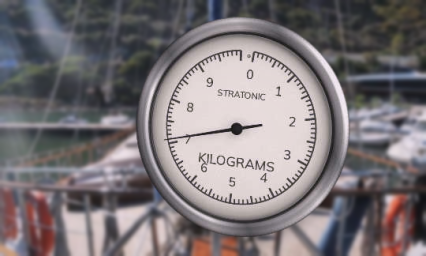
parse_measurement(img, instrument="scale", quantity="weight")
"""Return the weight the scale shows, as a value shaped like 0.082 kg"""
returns 7.1 kg
